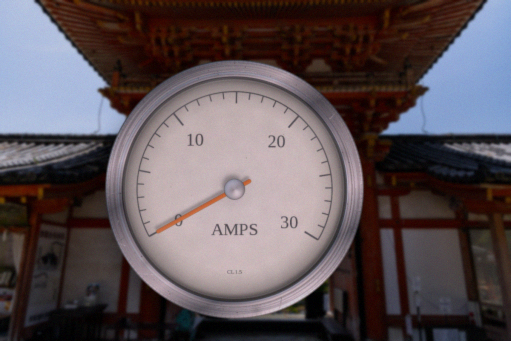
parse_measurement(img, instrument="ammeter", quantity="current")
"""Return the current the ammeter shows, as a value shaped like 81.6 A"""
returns 0 A
